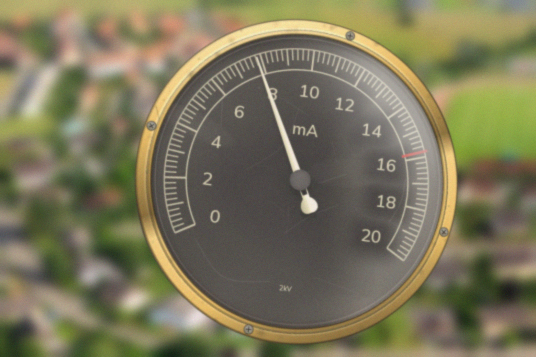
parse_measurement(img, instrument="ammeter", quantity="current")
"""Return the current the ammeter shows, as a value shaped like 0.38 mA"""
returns 7.8 mA
